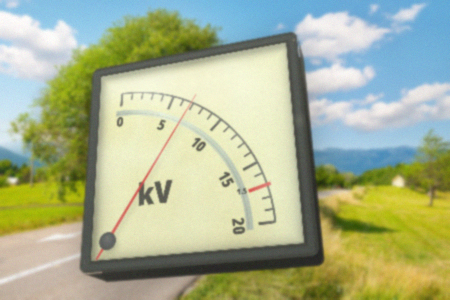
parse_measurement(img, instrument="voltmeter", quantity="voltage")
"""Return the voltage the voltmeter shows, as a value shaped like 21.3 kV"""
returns 7 kV
